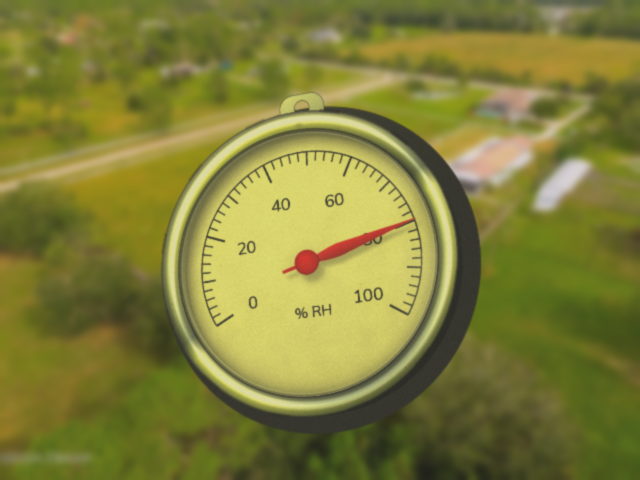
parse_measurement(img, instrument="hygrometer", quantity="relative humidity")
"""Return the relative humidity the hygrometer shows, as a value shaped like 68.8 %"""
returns 80 %
